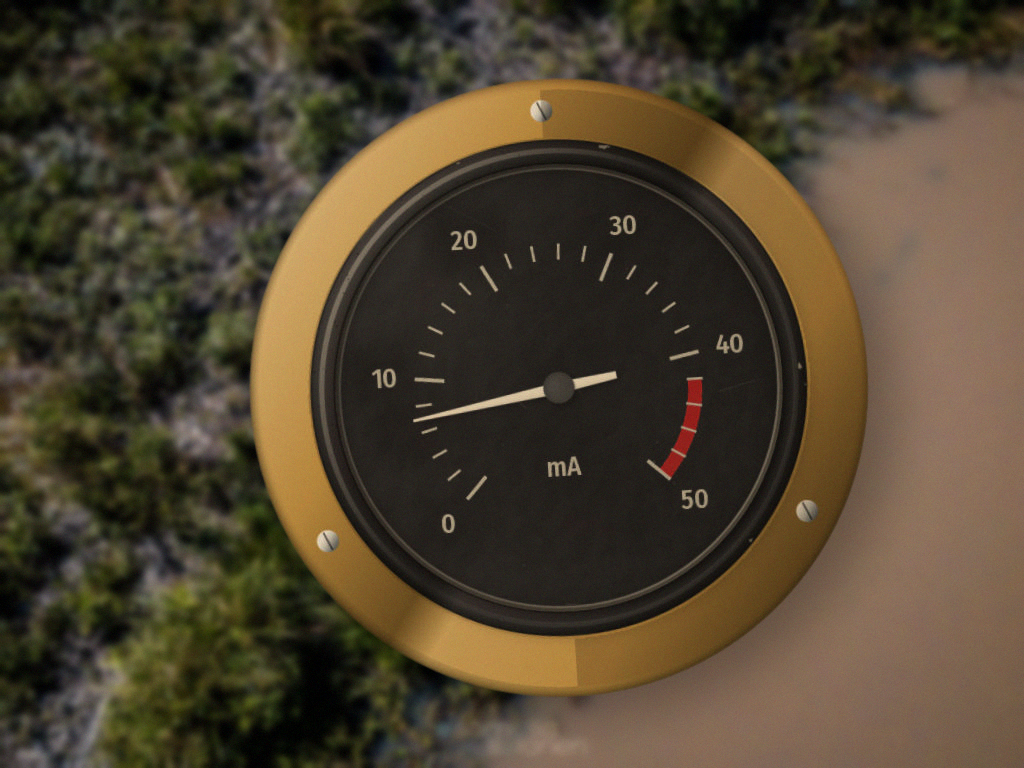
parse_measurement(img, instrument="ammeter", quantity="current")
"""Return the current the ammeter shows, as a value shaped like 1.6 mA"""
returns 7 mA
